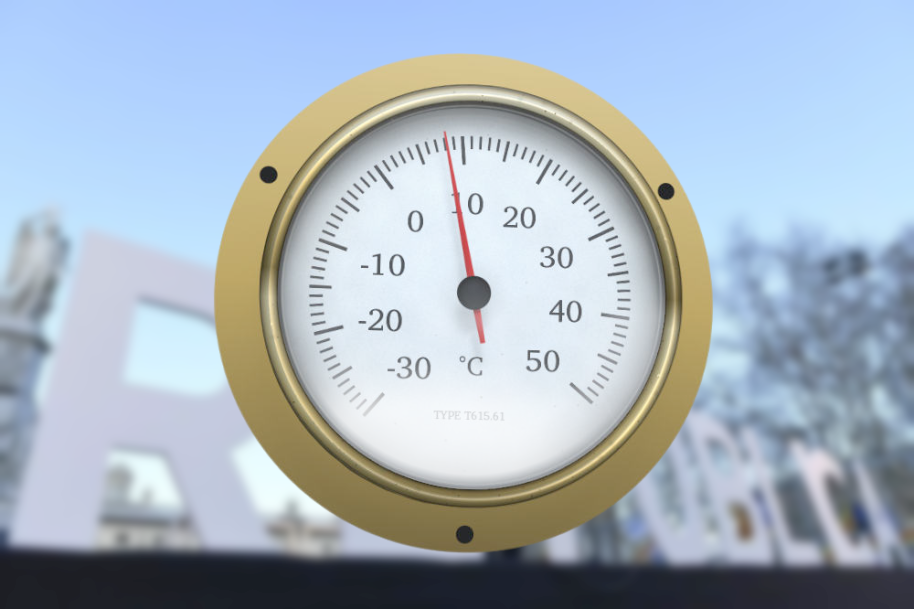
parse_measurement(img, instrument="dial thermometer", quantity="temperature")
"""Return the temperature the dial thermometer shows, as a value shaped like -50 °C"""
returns 8 °C
